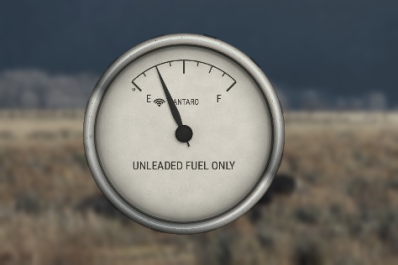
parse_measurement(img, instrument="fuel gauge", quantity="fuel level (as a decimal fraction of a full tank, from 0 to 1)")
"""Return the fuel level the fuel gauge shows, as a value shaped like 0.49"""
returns 0.25
